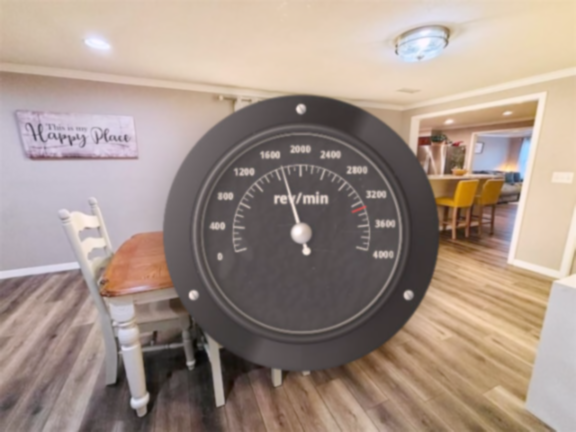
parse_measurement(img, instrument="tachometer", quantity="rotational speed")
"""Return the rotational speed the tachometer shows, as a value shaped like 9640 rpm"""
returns 1700 rpm
